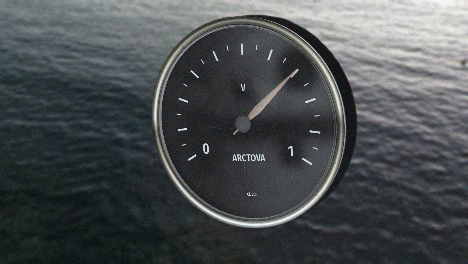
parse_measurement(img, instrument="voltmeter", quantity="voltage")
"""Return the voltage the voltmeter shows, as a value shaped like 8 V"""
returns 0.7 V
